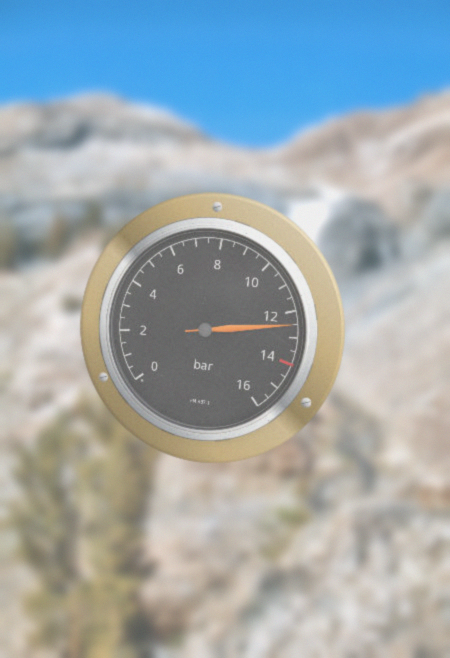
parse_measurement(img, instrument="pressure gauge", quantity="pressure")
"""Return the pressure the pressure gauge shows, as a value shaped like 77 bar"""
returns 12.5 bar
